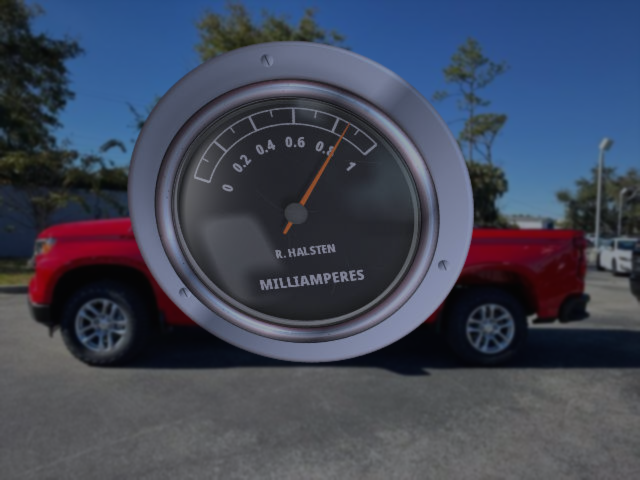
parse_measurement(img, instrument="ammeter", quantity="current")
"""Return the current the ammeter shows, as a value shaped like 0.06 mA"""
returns 0.85 mA
